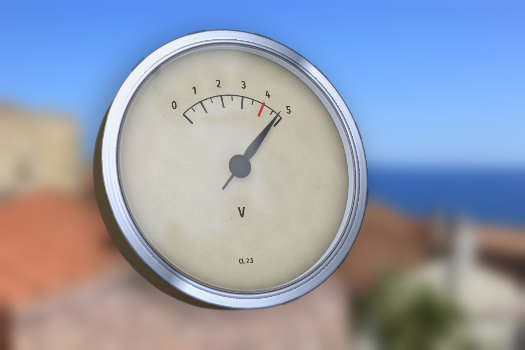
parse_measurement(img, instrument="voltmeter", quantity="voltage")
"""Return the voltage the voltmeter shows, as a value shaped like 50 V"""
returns 4.75 V
